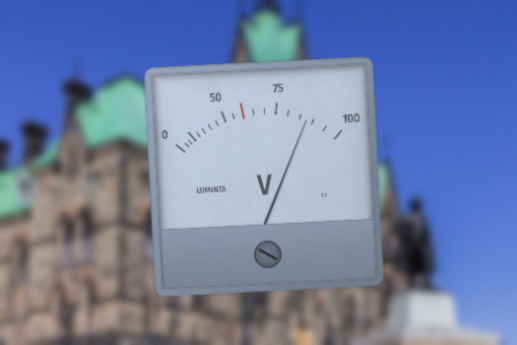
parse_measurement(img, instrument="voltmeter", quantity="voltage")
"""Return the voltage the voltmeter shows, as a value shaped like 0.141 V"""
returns 87.5 V
